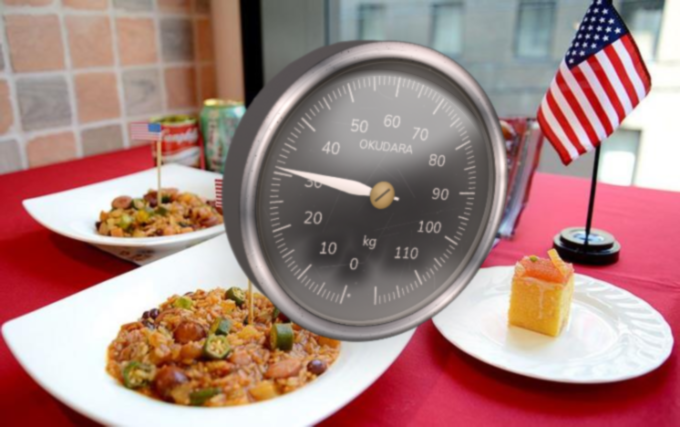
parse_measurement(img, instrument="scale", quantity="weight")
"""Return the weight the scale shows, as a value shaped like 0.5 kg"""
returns 31 kg
